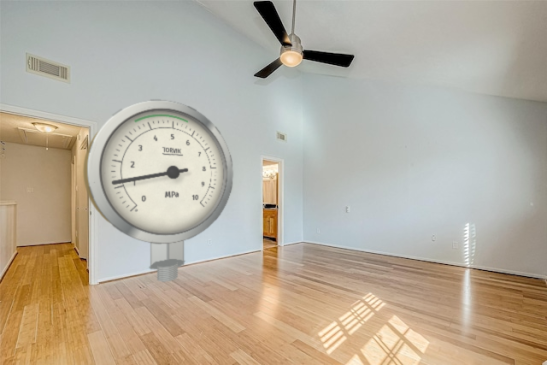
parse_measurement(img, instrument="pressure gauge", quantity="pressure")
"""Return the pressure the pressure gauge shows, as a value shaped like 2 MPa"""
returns 1.2 MPa
